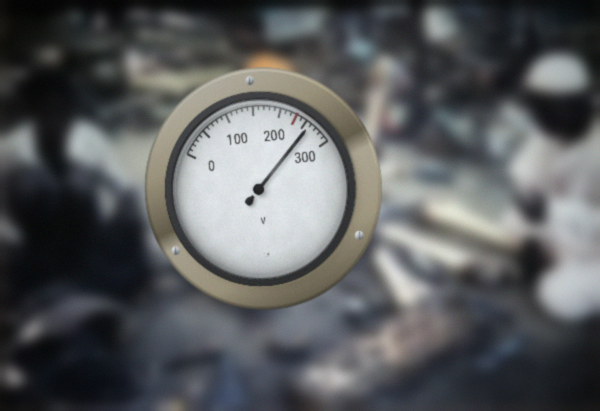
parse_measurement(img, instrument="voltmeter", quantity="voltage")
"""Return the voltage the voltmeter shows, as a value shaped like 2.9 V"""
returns 260 V
